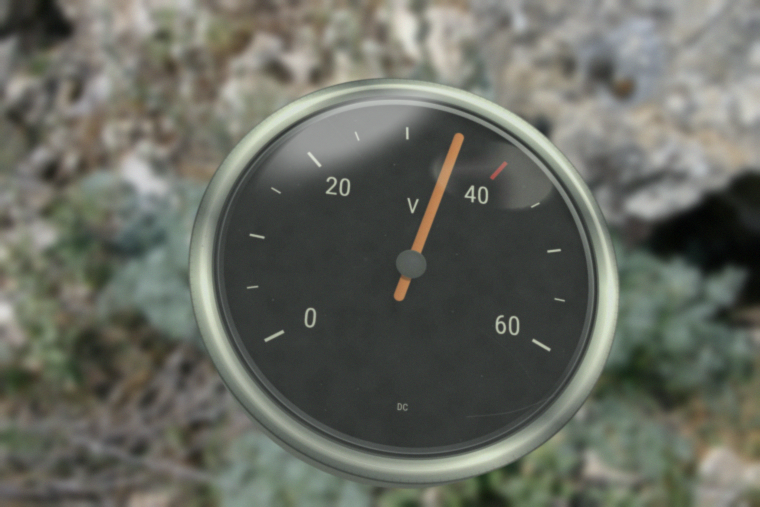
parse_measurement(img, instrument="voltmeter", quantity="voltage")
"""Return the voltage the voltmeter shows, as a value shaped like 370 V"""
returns 35 V
